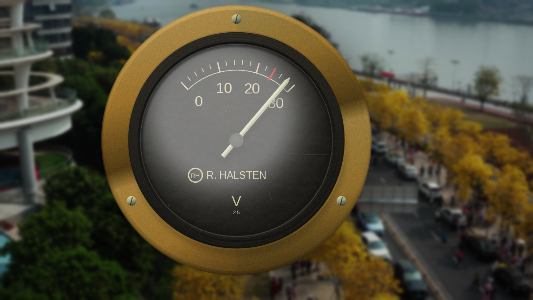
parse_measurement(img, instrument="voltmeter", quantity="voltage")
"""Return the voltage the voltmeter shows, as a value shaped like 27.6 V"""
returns 28 V
